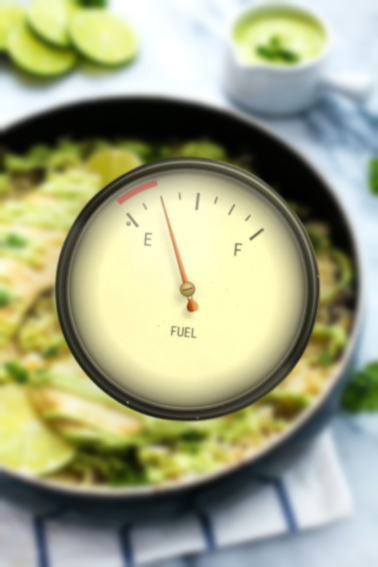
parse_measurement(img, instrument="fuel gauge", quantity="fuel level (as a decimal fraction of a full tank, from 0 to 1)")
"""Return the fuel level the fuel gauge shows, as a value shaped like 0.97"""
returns 0.25
